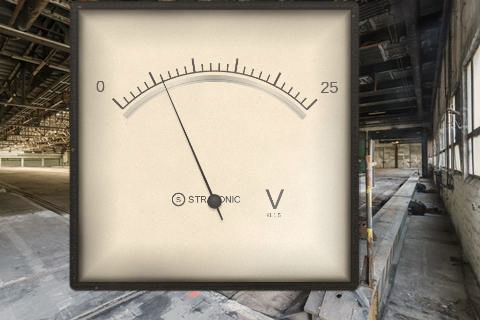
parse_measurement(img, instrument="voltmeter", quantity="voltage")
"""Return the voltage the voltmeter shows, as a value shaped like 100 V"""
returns 6 V
